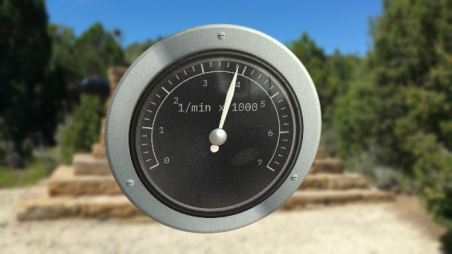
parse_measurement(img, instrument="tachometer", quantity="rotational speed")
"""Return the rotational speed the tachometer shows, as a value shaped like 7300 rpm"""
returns 3800 rpm
